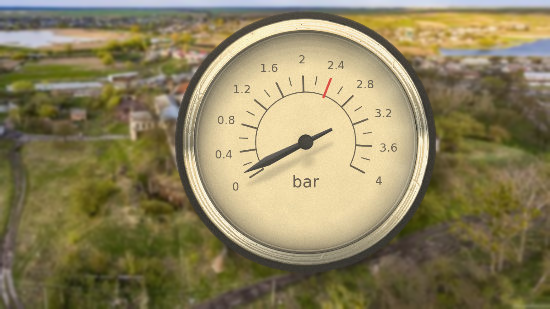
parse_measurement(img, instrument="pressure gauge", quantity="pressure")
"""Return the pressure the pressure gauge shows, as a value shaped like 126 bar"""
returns 0.1 bar
